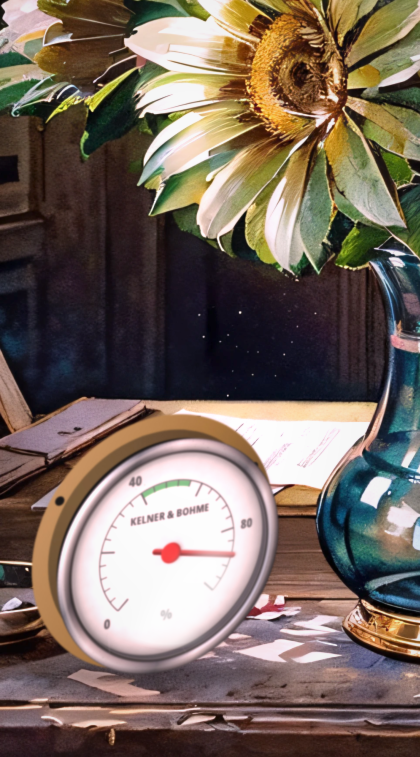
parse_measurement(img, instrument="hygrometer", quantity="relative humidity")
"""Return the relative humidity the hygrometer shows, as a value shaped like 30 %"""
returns 88 %
